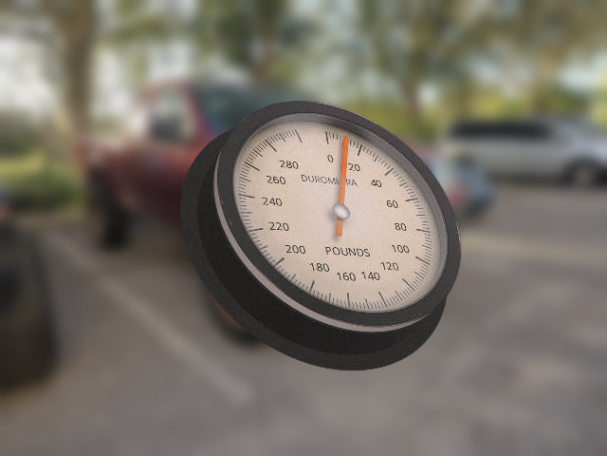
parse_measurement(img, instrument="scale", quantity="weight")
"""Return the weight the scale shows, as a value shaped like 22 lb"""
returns 10 lb
